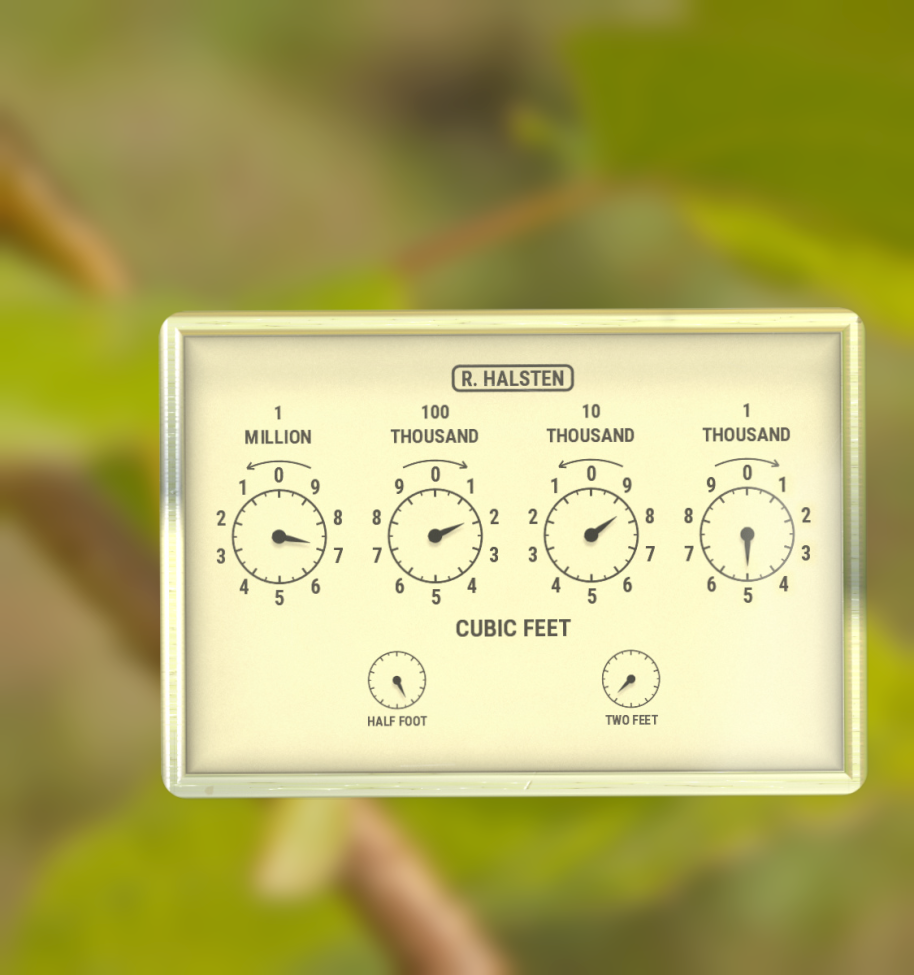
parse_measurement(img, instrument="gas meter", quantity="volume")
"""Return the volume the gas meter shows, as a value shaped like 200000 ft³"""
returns 718500 ft³
